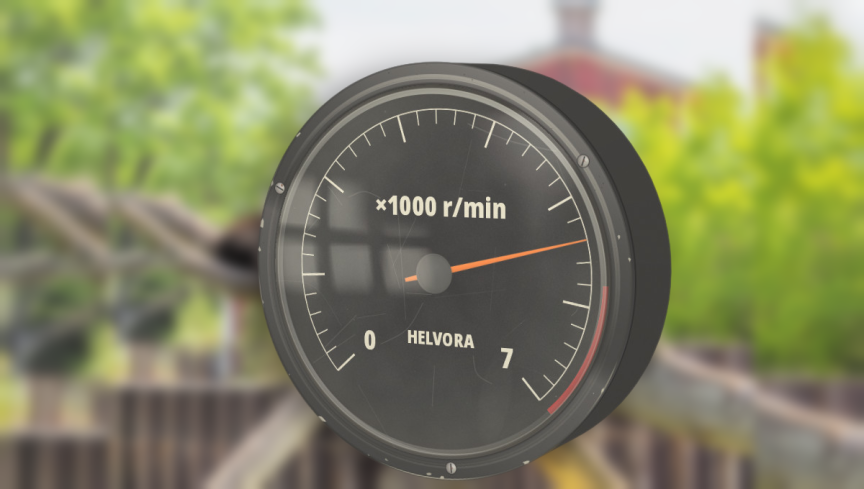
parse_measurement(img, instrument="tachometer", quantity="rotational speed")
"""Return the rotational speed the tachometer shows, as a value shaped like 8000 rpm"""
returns 5400 rpm
